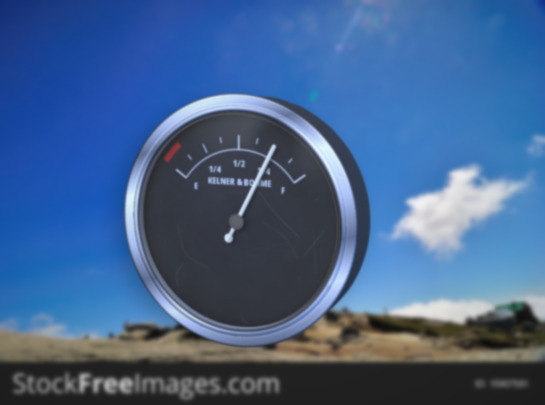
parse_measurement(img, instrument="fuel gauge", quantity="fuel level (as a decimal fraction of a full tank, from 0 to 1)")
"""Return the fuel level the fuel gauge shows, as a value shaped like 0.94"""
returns 0.75
